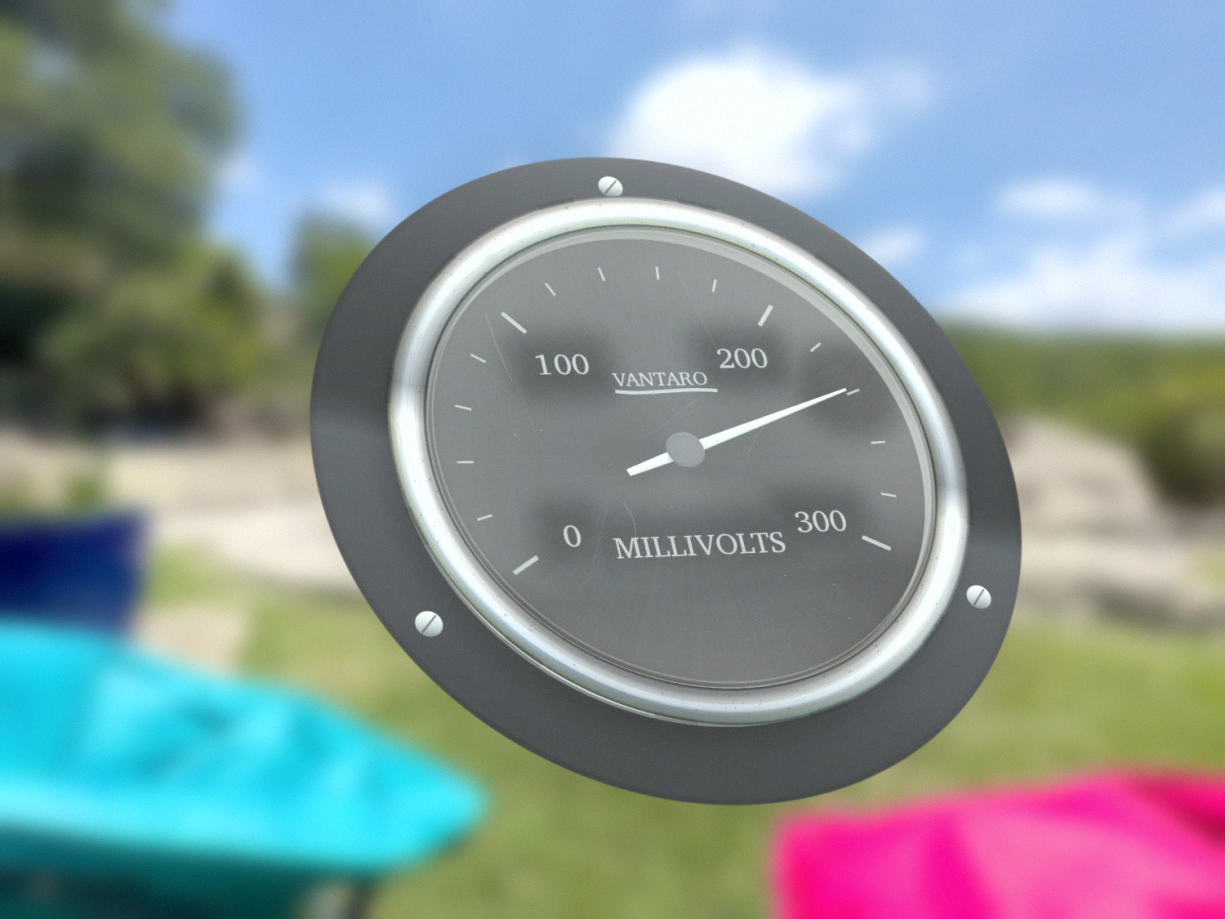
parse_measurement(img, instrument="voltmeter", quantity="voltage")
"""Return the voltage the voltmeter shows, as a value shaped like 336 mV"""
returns 240 mV
